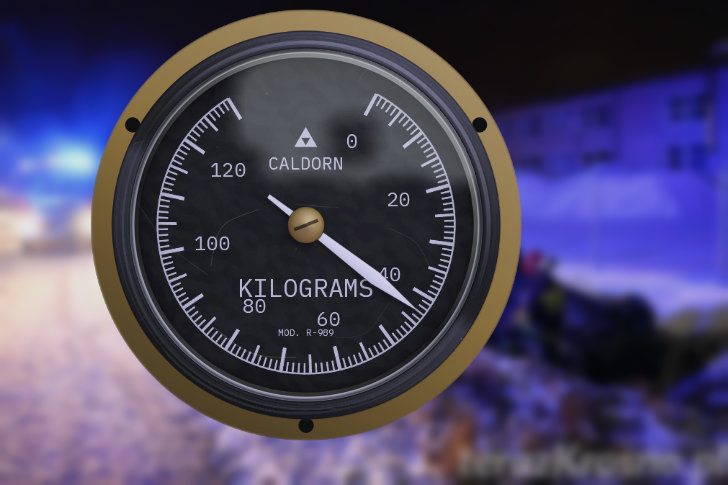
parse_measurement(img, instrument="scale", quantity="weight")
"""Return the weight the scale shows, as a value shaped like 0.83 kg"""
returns 43 kg
